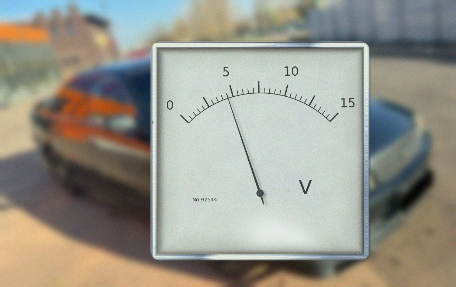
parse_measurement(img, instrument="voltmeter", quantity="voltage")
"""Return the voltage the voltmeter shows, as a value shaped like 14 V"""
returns 4.5 V
